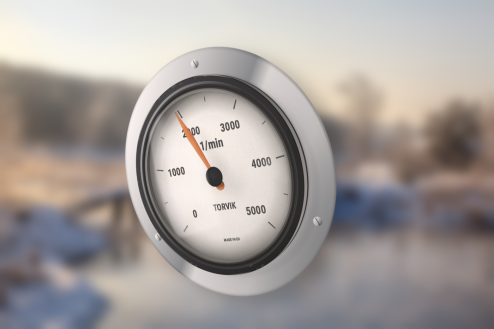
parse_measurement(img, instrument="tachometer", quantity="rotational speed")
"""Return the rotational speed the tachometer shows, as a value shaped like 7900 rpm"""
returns 2000 rpm
